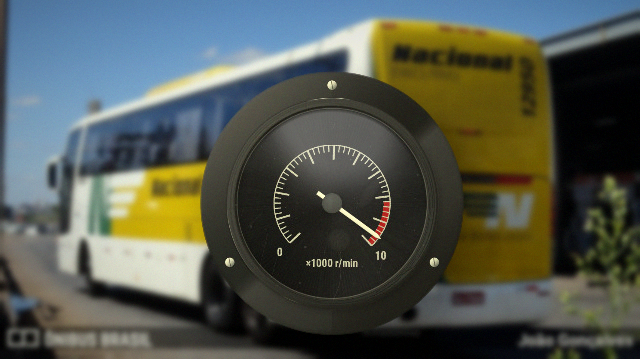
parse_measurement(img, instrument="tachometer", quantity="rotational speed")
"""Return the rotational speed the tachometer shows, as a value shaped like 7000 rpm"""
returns 9600 rpm
